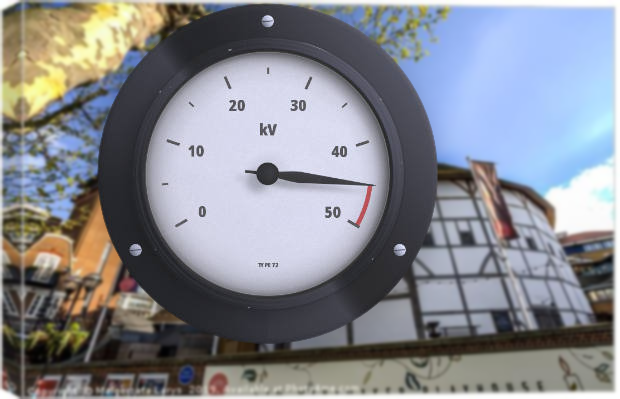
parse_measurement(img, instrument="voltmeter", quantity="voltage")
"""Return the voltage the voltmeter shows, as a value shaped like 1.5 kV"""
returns 45 kV
